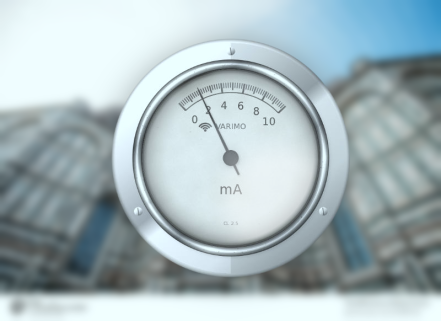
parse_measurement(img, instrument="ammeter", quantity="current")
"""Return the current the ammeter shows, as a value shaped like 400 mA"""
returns 2 mA
